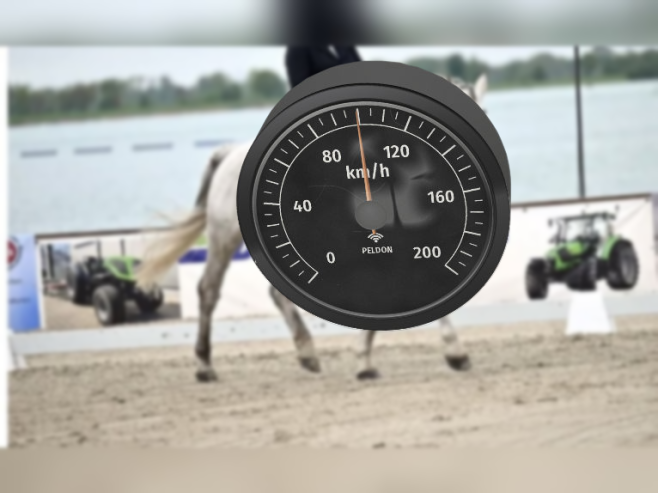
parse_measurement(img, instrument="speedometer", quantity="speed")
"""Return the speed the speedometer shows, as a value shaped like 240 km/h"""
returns 100 km/h
